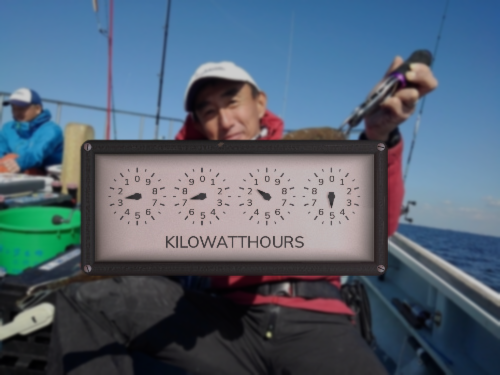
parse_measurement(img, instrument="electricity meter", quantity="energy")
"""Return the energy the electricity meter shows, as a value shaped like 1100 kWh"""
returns 2715 kWh
